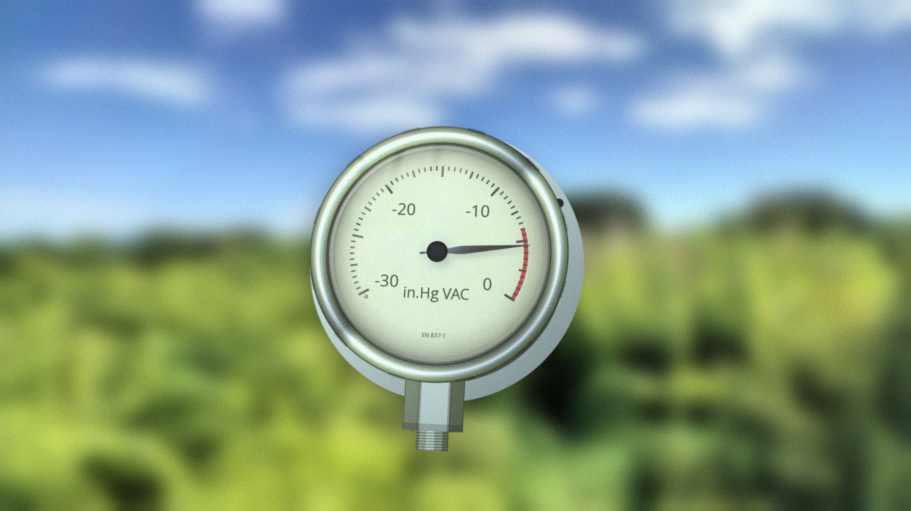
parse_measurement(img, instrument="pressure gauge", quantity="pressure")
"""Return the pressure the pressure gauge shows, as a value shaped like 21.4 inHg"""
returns -4.5 inHg
